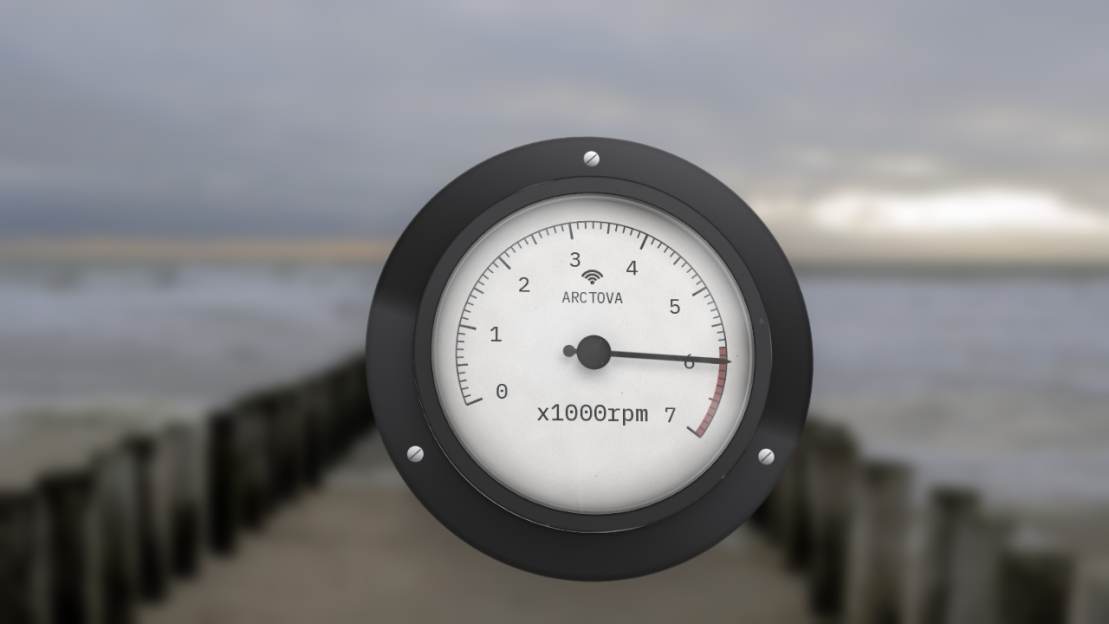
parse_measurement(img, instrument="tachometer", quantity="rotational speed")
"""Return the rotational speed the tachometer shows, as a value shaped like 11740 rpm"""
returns 6000 rpm
